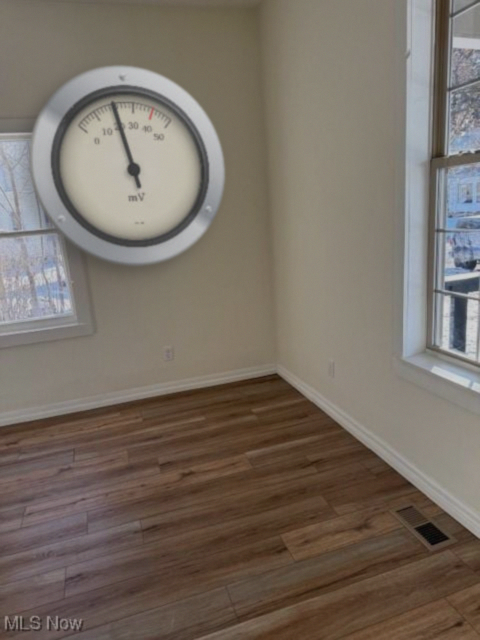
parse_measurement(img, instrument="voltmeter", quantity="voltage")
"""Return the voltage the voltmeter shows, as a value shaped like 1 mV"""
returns 20 mV
